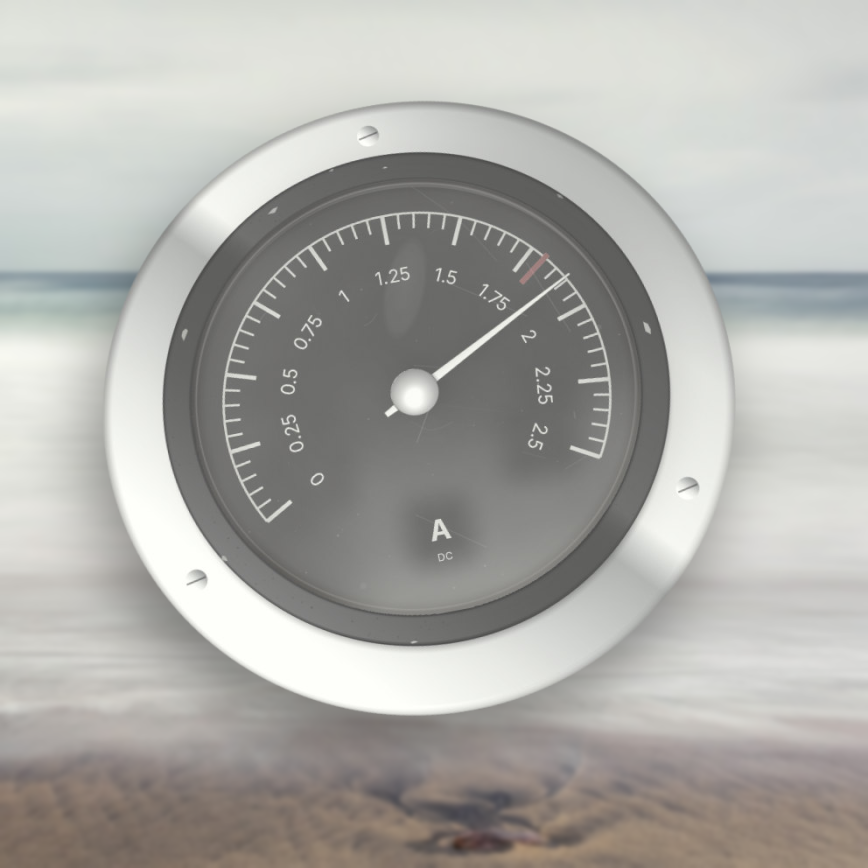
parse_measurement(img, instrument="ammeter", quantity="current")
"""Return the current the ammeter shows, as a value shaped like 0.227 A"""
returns 1.9 A
